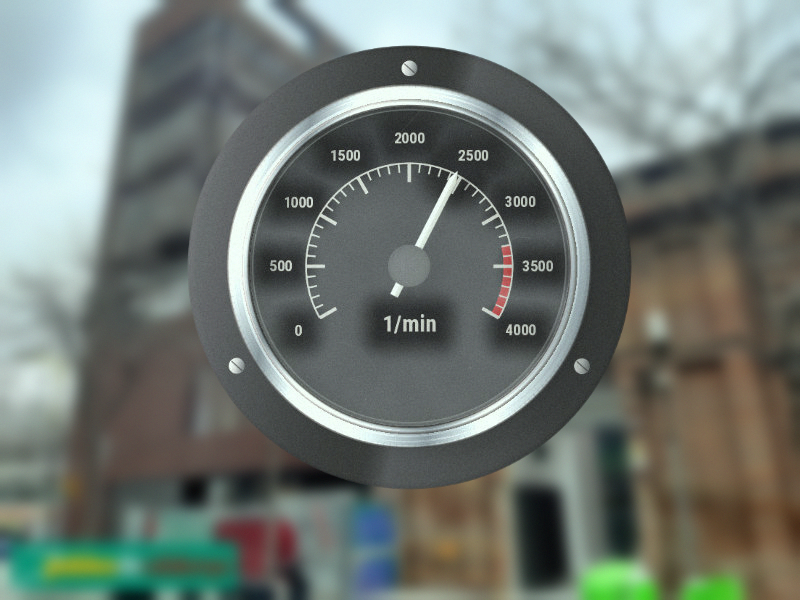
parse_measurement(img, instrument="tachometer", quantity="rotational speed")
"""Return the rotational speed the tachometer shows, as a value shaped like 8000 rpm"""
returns 2450 rpm
